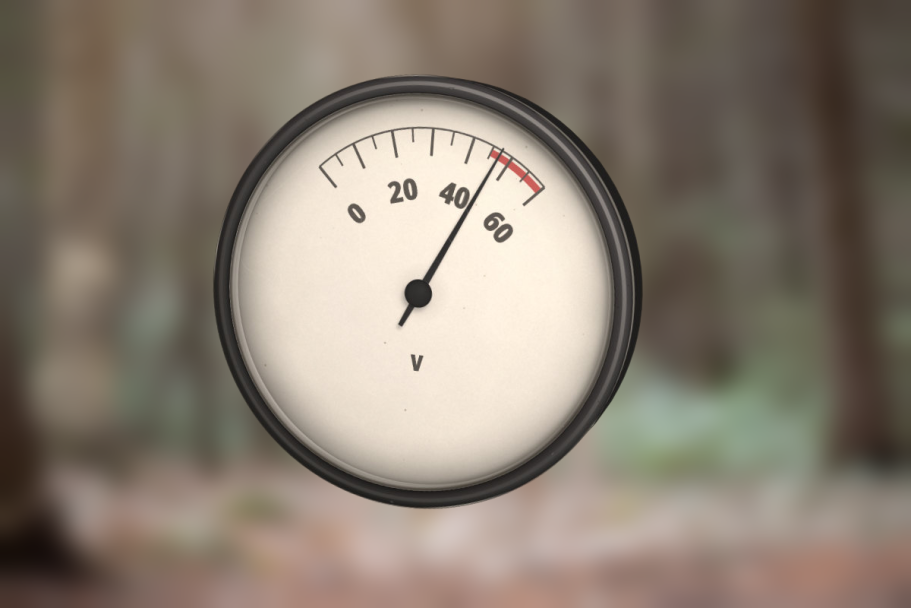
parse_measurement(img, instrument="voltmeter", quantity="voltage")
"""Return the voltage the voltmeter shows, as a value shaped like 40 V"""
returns 47.5 V
